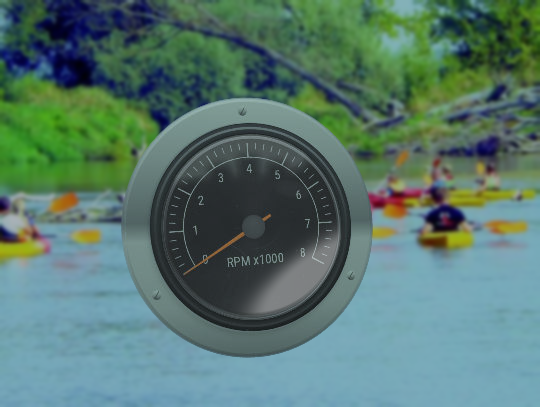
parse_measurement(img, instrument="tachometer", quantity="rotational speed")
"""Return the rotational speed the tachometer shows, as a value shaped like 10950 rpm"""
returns 0 rpm
